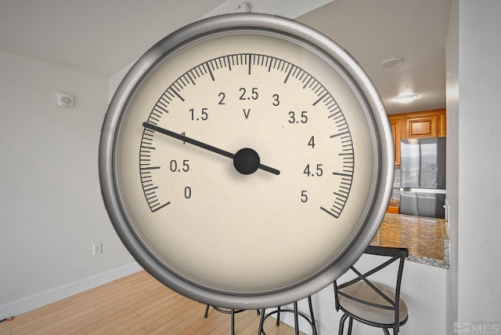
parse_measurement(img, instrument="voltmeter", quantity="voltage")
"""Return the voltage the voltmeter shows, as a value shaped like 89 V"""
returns 1 V
